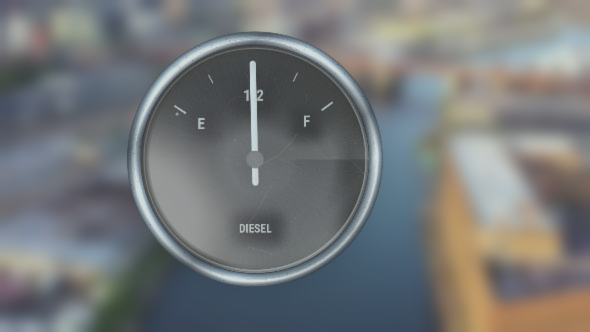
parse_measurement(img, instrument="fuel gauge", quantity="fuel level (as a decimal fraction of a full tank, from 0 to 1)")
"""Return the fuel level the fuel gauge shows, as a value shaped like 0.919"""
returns 0.5
